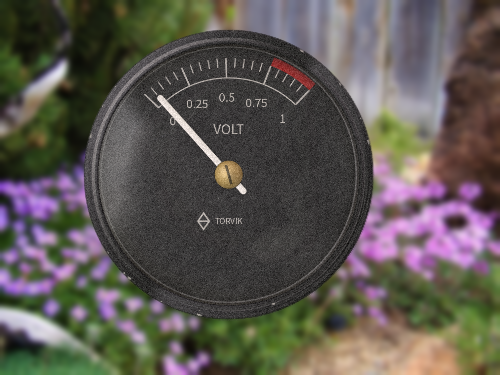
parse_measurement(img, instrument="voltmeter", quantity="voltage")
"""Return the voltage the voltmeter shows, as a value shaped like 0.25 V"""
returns 0.05 V
